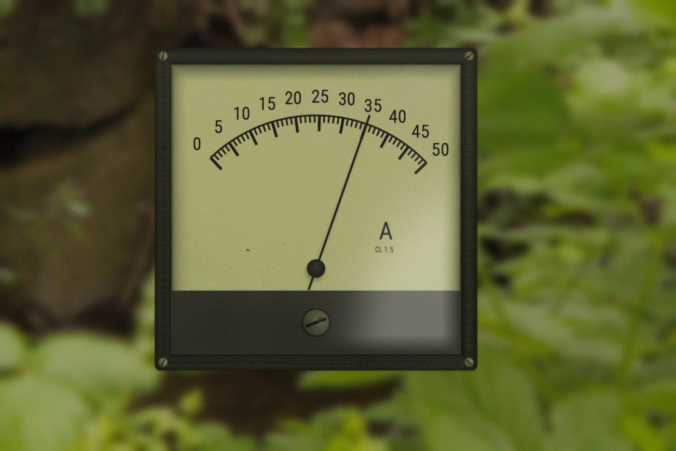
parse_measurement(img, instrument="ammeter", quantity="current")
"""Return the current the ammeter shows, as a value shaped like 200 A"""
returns 35 A
